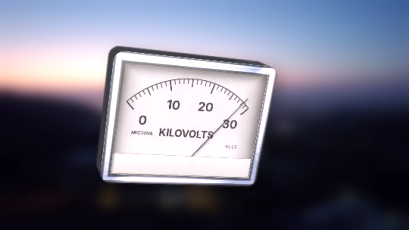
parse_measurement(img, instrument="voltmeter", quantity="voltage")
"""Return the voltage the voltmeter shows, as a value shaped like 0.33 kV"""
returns 28 kV
